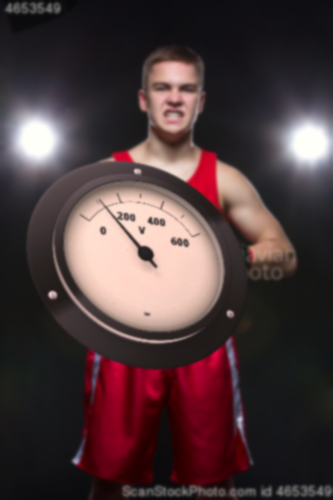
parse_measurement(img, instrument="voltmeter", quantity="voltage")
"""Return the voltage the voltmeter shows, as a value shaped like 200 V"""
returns 100 V
